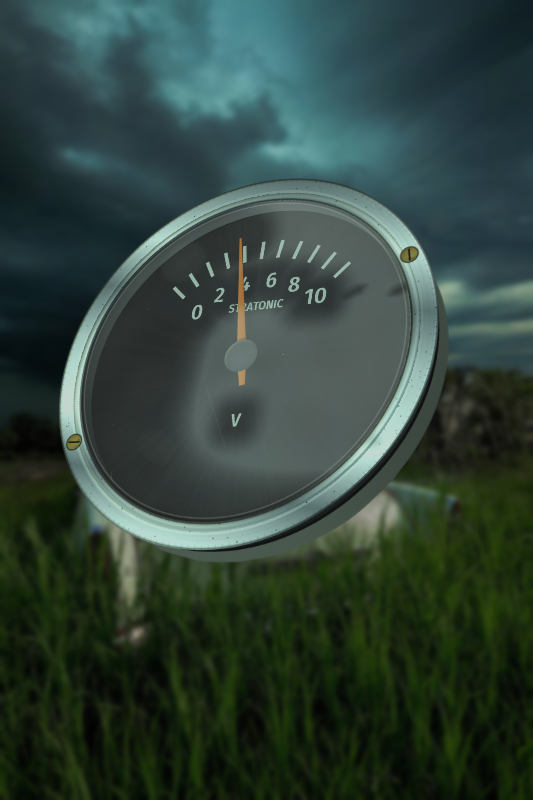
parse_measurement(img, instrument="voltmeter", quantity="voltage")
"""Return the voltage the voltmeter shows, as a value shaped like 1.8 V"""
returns 4 V
